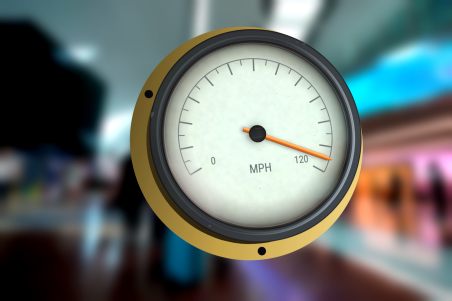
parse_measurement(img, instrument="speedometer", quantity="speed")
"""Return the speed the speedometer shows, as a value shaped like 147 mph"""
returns 115 mph
